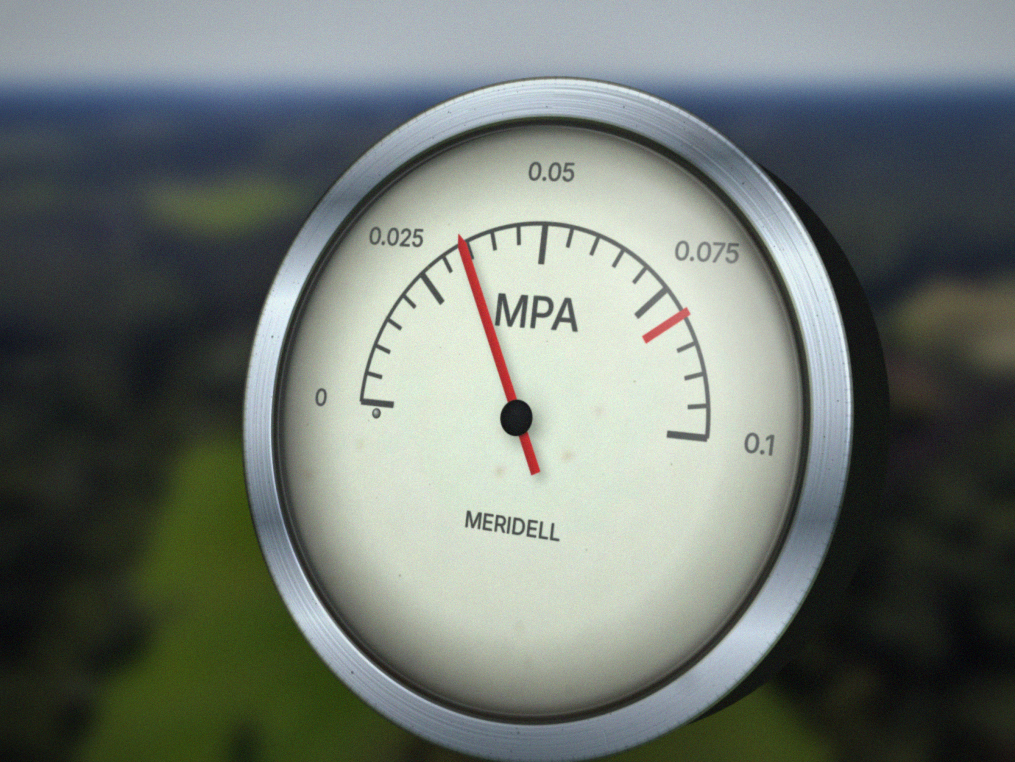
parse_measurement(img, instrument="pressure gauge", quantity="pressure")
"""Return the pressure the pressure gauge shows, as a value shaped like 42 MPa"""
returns 0.035 MPa
